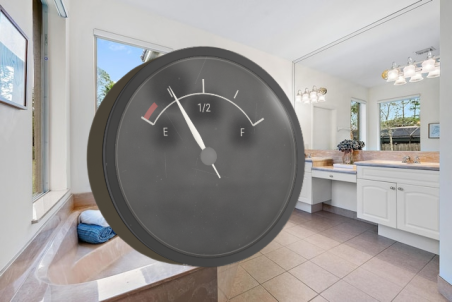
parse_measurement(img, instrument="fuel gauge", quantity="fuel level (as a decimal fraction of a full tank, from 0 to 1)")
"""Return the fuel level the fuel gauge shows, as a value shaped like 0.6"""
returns 0.25
